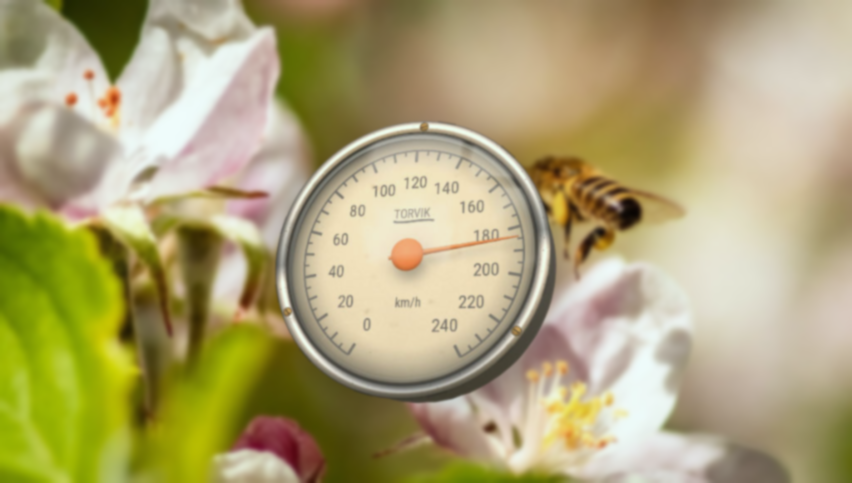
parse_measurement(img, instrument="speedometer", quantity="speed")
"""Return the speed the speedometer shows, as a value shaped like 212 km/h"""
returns 185 km/h
